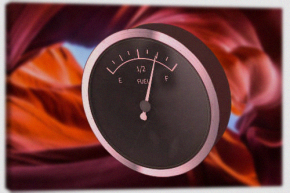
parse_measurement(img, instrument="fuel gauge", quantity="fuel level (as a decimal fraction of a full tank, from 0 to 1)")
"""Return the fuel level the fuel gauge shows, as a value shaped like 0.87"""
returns 0.75
